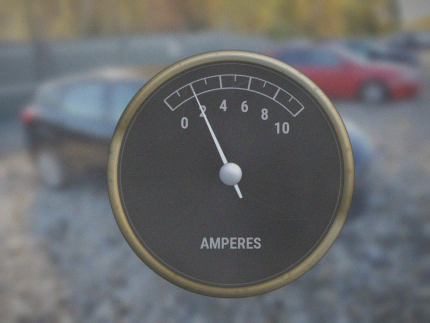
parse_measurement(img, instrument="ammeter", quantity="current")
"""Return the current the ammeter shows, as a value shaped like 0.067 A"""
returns 2 A
